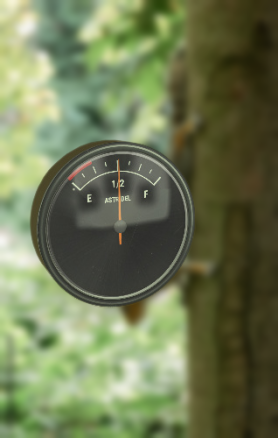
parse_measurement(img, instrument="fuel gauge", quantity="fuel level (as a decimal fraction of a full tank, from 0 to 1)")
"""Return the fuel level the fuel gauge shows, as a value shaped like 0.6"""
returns 0.5
